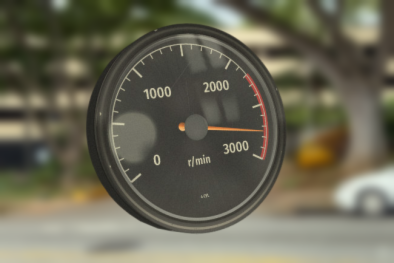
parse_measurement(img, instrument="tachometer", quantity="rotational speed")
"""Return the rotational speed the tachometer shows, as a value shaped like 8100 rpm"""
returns 2750 rpm
